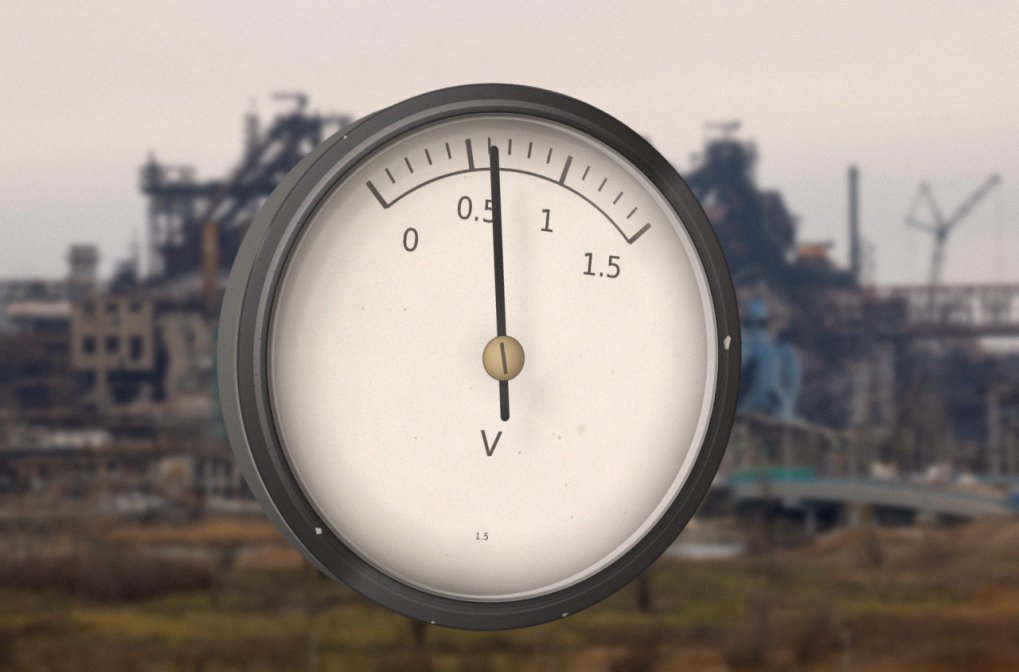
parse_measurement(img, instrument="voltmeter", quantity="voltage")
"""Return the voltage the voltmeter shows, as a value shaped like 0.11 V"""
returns 0.6 V
